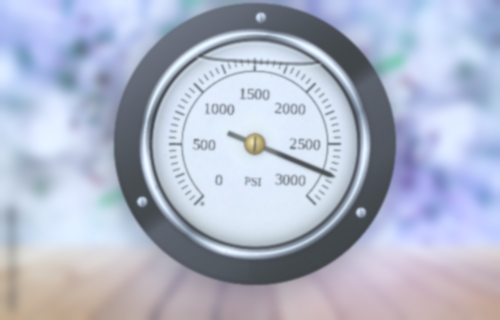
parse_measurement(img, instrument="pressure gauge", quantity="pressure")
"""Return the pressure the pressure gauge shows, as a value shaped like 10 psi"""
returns 2750 psi
